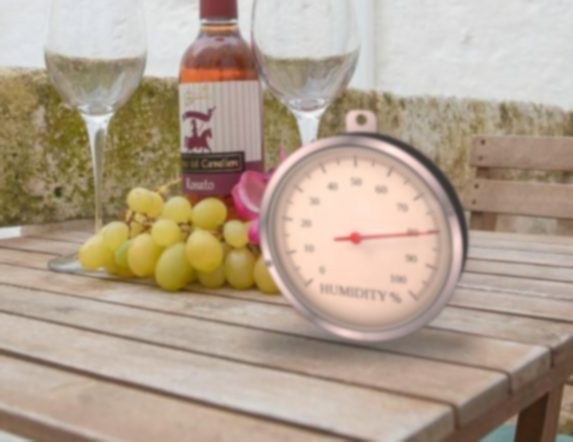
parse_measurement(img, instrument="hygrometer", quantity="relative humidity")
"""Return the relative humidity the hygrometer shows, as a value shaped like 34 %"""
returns 80 %
